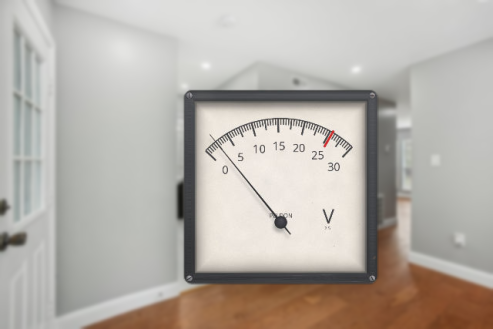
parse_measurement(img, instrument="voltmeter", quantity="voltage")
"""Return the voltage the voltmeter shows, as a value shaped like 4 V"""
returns 2.5 V
